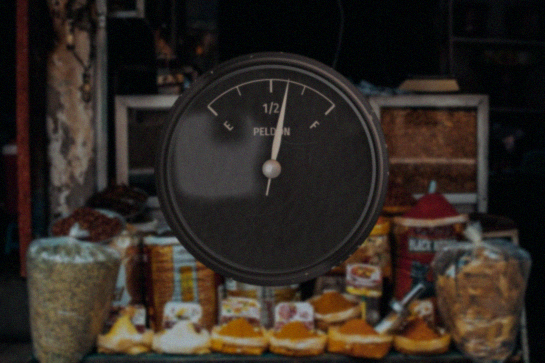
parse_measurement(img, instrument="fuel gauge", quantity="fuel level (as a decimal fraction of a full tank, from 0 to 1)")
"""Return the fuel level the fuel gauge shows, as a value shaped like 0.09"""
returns 0.625
